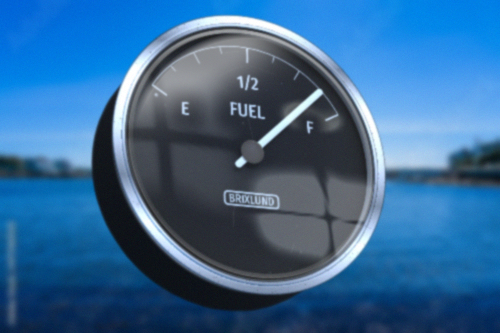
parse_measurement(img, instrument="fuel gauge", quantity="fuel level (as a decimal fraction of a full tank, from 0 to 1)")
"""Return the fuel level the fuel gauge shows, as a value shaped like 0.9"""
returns 0.875
